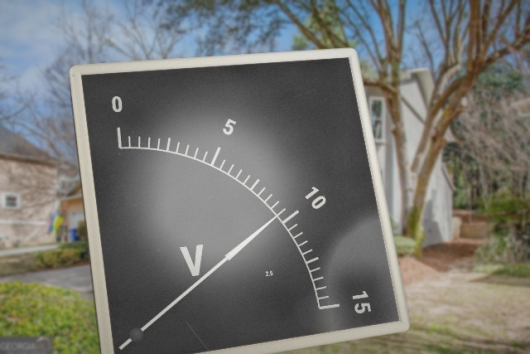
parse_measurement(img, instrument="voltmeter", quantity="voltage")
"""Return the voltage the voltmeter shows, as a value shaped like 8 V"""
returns 9.5 V
